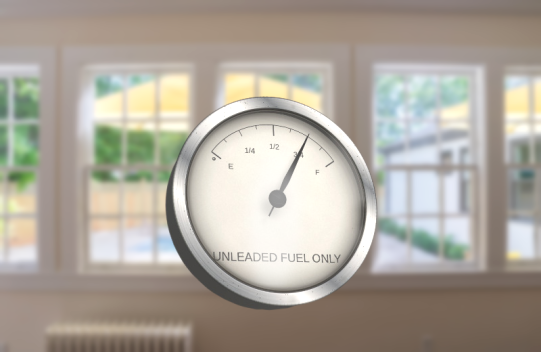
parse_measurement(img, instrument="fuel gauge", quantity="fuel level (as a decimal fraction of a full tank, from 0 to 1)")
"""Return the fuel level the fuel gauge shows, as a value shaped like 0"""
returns 0.75
